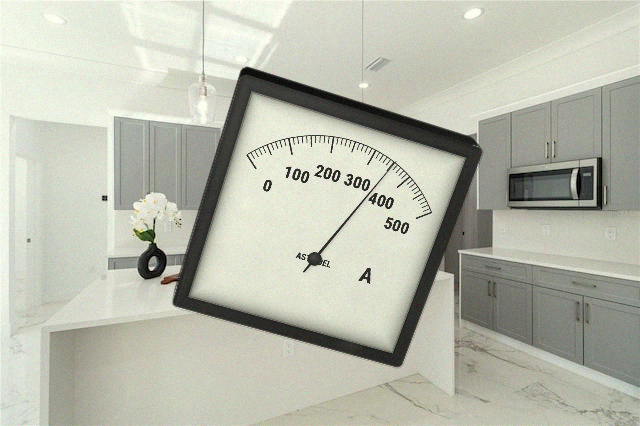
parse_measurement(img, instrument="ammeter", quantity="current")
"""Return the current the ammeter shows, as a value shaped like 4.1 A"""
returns 350 A
